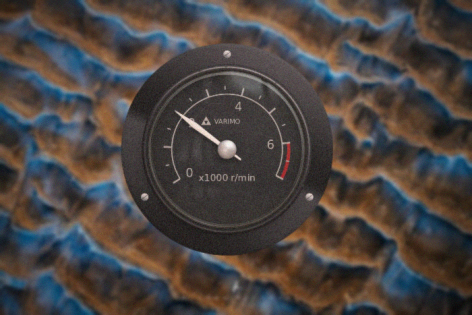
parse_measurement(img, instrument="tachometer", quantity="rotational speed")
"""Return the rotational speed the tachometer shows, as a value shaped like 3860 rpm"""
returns 2000 rpm
